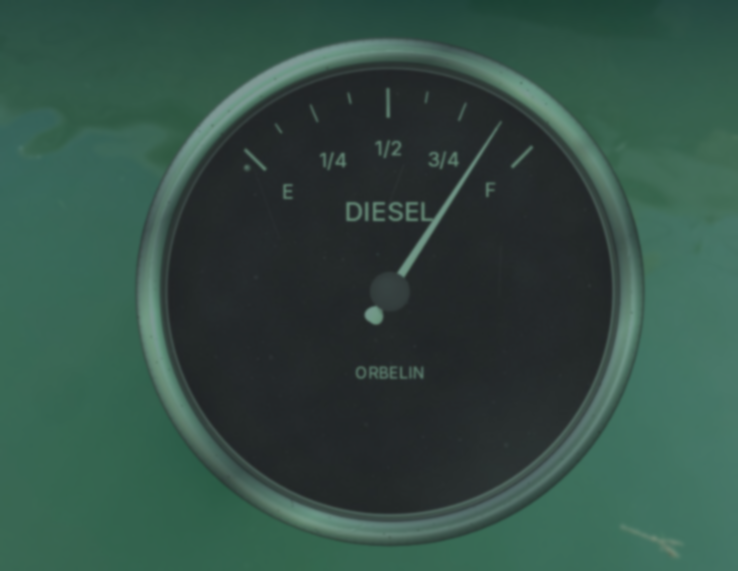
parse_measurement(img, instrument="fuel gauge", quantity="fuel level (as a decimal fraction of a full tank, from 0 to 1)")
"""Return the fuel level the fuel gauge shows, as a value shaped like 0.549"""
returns 0.875
